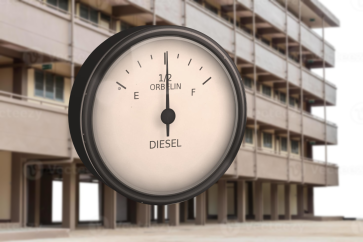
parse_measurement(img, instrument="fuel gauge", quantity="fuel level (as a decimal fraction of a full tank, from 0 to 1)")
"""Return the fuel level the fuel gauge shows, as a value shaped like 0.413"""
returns 0.5
